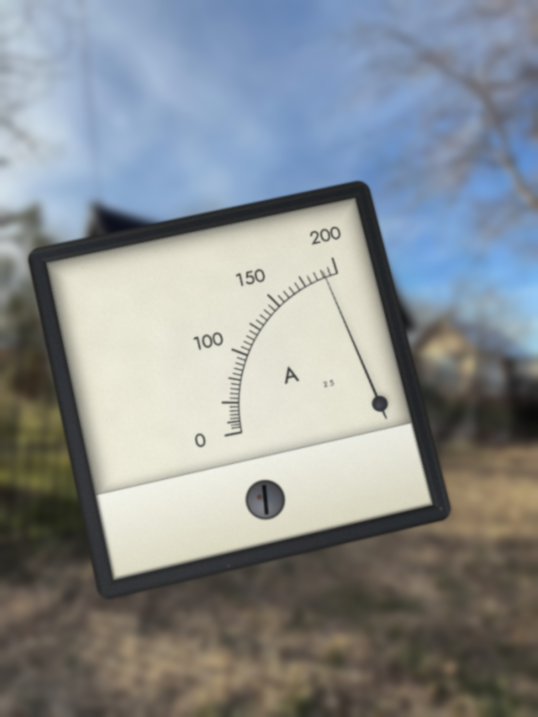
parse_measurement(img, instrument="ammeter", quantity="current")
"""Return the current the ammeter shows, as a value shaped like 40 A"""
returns 190 A
